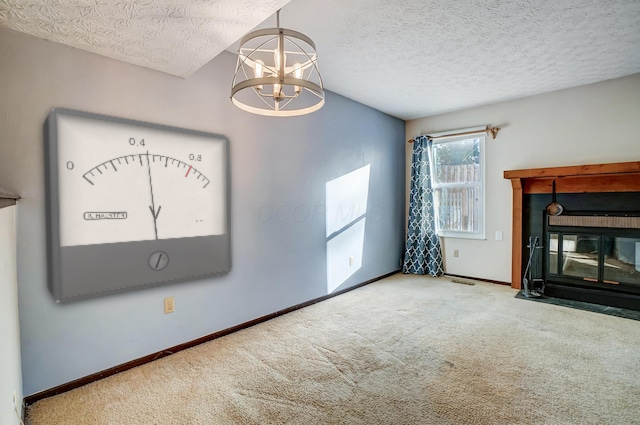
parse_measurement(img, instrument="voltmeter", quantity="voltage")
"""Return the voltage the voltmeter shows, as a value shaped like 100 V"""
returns 0.45 V
